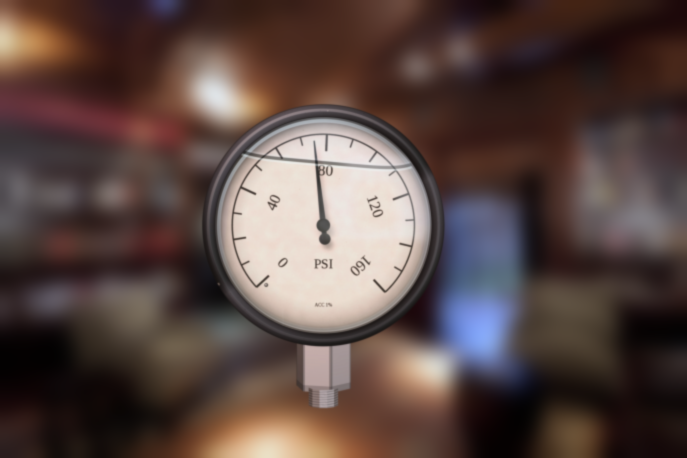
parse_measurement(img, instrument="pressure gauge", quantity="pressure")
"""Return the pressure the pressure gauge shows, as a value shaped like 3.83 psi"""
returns 75 psi
